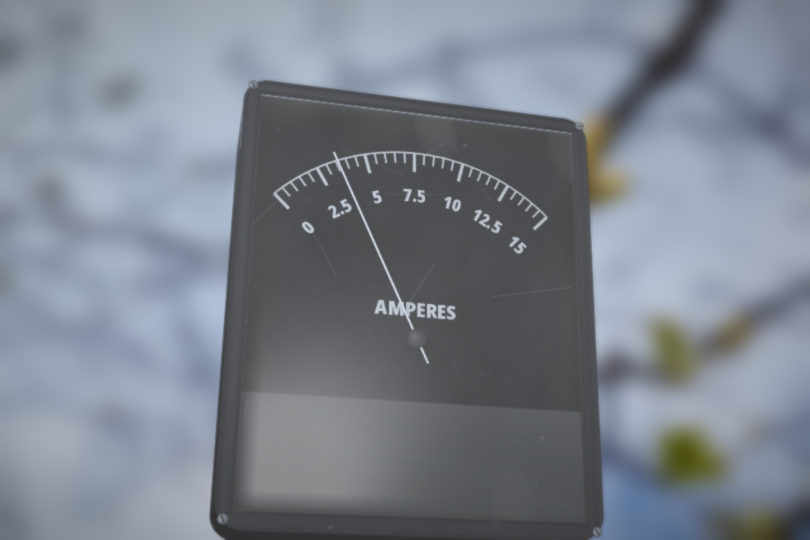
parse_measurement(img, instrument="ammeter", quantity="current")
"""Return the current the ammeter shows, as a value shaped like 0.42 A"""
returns 3.5 A
